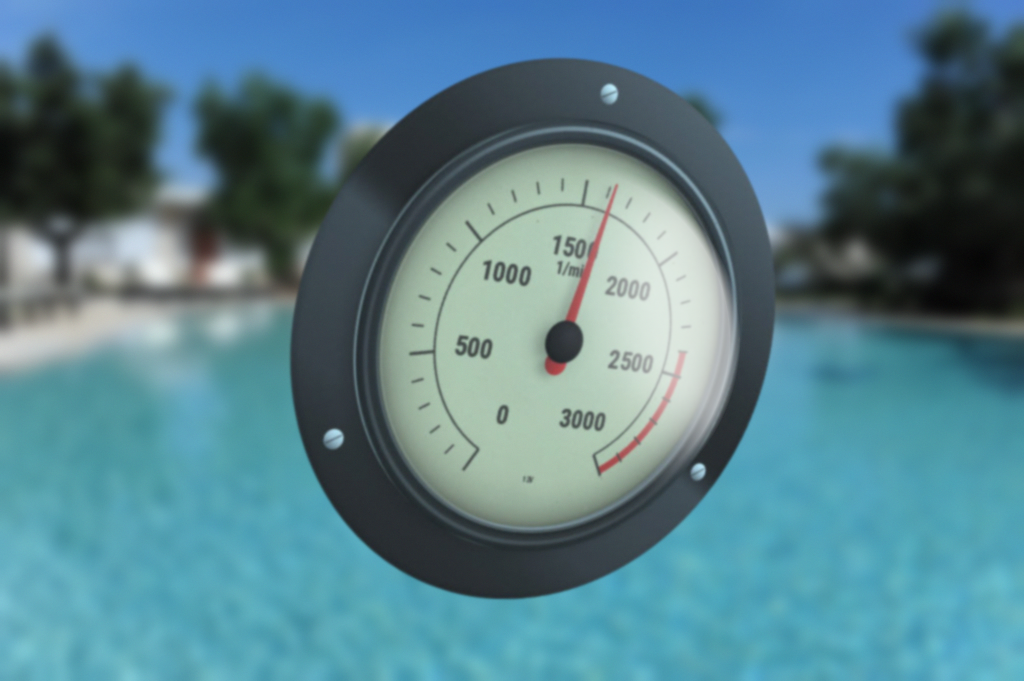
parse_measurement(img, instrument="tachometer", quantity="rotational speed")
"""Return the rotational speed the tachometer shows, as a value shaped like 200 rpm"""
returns 1600 rpm
